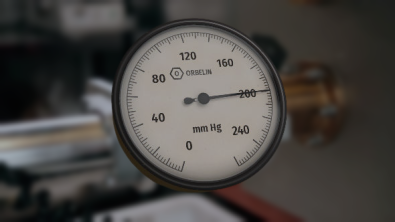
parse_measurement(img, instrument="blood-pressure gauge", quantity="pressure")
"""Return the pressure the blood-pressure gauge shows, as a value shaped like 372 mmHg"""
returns 200 mmHg
